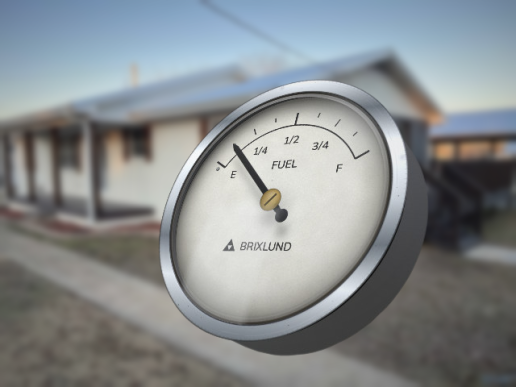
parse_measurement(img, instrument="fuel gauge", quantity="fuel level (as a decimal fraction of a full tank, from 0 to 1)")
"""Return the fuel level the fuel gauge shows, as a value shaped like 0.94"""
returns 0.125
